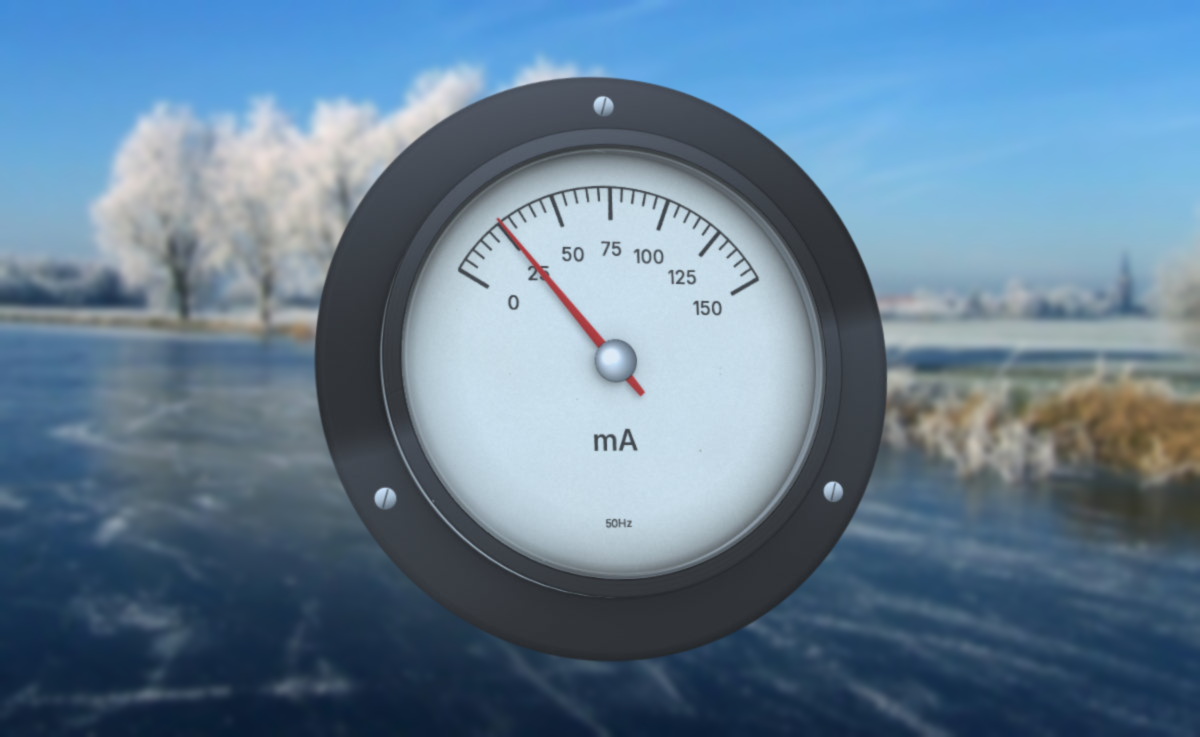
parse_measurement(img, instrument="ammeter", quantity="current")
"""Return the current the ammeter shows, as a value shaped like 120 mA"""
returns 25 mA
